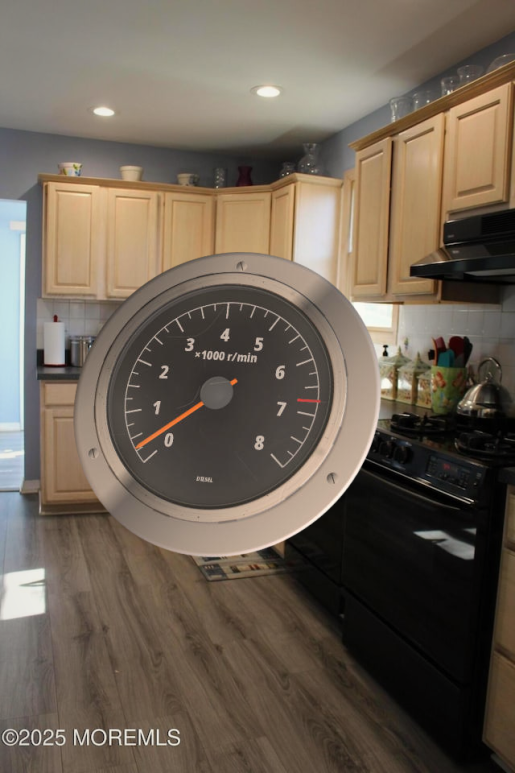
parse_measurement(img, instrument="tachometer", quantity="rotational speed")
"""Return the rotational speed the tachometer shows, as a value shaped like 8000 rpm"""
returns 250 rpm
